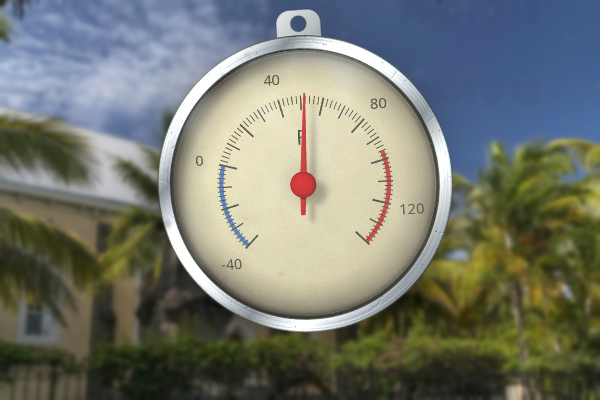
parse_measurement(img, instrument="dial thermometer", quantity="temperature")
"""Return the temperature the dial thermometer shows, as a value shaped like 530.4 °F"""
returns 52 °F
